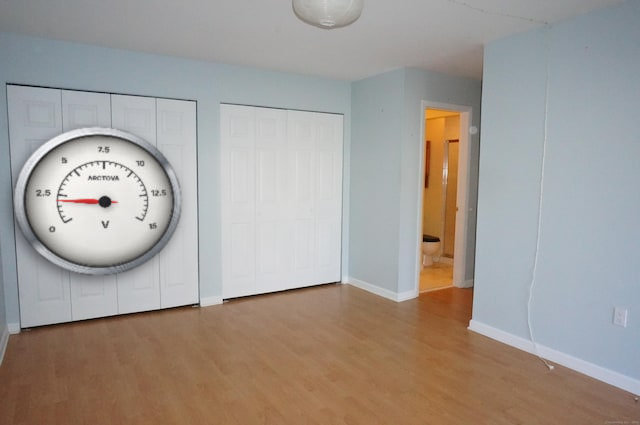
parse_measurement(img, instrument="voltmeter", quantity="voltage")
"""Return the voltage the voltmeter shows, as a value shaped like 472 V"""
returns 2 V
